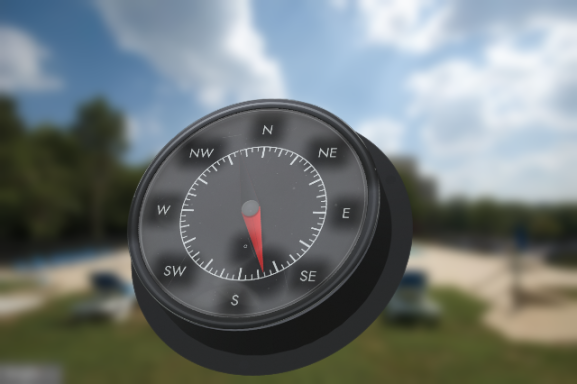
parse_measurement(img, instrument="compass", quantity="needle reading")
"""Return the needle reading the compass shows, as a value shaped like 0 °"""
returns 160 °
